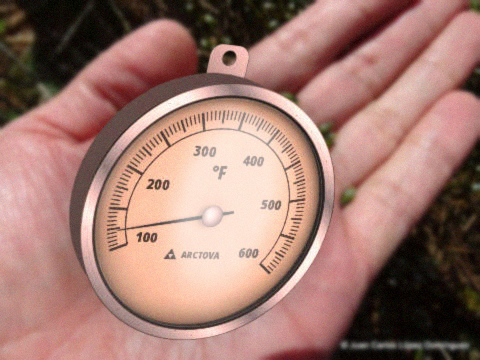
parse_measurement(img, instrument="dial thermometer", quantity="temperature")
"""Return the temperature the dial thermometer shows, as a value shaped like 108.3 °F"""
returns 125 °F
